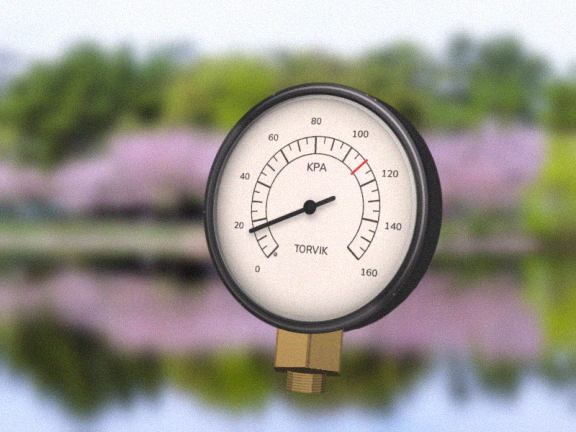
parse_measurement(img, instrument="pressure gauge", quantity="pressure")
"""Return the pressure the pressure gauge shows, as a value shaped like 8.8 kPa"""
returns 15 kPa
